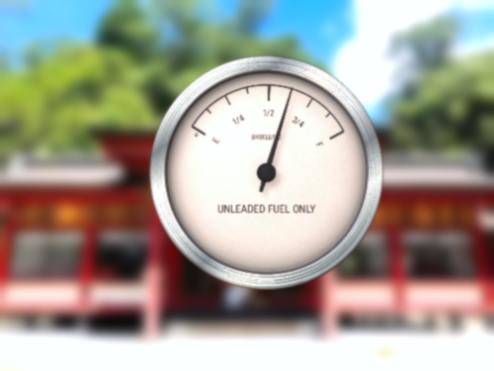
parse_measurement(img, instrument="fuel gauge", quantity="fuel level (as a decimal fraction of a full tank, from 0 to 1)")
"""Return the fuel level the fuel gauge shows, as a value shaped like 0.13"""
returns 0.625
